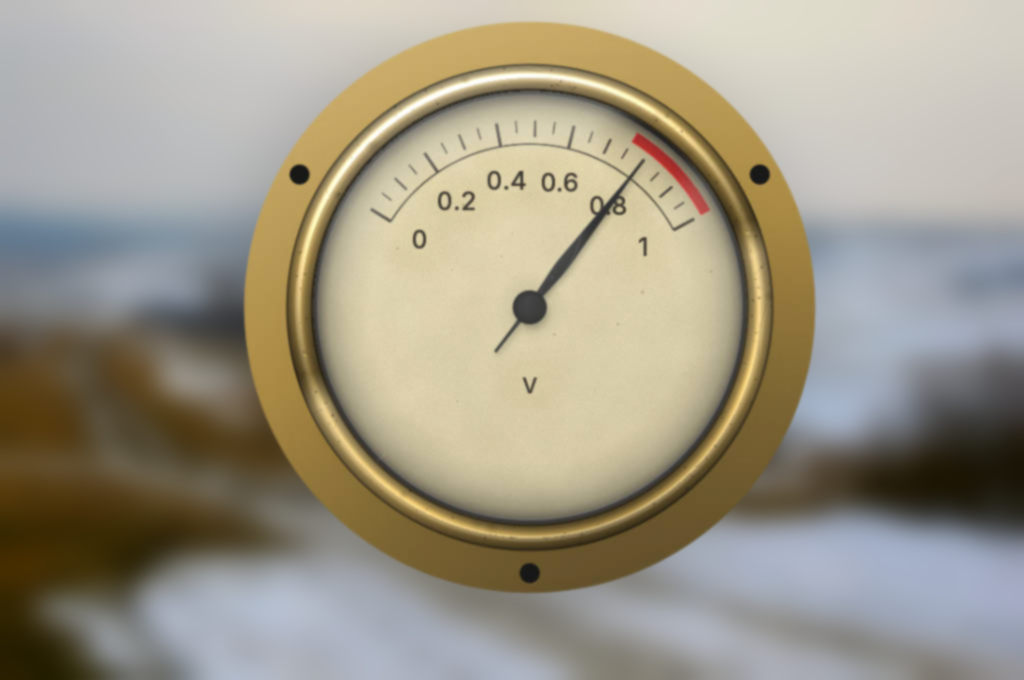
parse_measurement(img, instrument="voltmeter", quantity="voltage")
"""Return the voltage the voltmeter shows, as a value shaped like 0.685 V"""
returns 0.8 V
